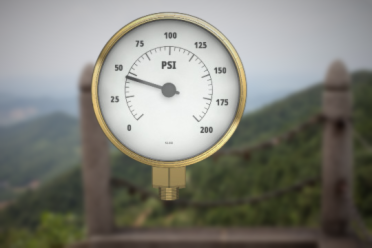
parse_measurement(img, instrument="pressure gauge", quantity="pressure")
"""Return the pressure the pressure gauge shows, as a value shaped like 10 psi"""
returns 45 psi
